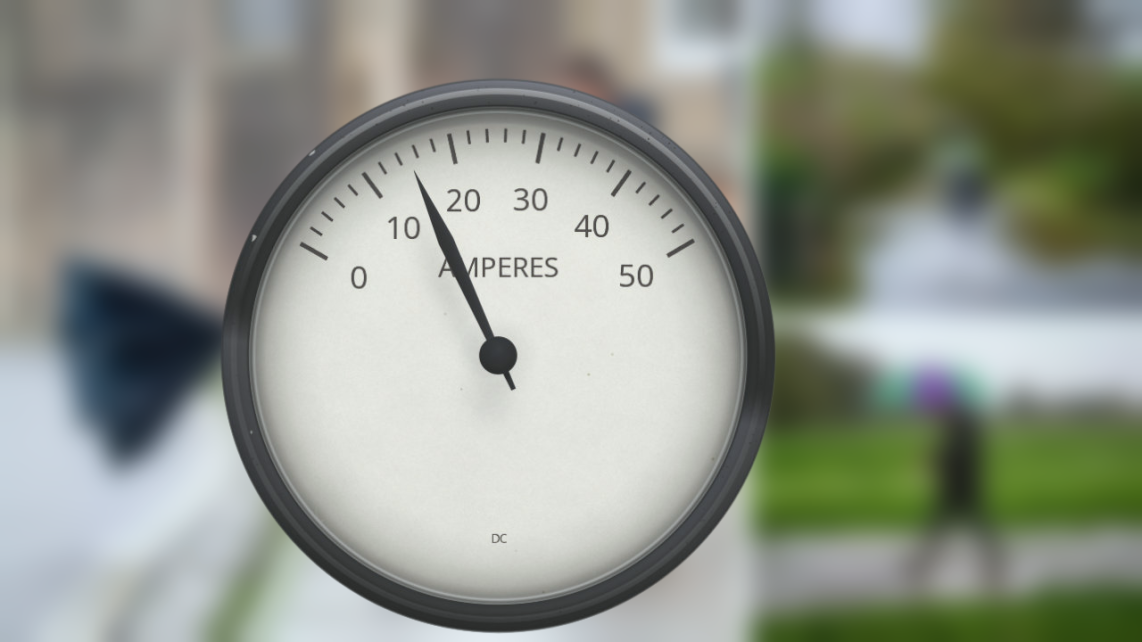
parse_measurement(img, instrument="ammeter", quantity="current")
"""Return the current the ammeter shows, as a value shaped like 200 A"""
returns 15 A
